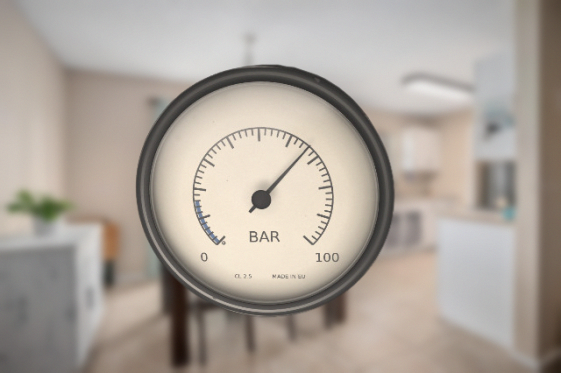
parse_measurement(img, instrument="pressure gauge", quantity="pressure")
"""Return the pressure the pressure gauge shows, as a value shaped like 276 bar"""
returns 66 bar
